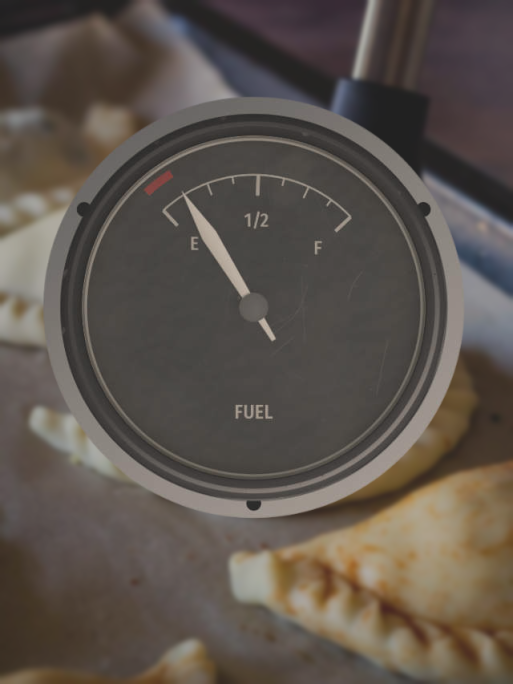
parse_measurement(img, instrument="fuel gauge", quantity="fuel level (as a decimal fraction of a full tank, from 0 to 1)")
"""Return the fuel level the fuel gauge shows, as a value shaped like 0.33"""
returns 0.125
